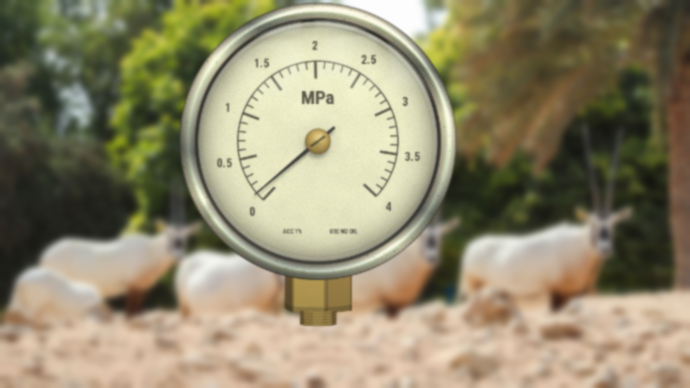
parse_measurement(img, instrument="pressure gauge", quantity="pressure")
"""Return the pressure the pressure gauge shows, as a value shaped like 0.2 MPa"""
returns 0.1 MPa
